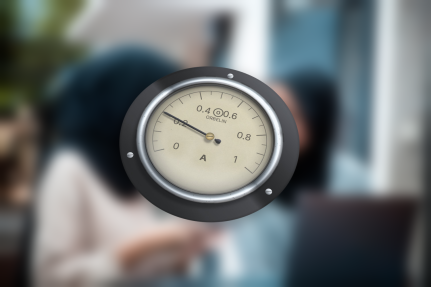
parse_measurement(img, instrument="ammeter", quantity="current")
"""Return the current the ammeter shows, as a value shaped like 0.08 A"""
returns 0.2 A
